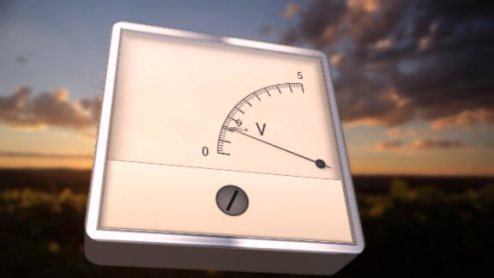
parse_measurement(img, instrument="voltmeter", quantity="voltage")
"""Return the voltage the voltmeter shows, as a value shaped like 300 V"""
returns 1 V
